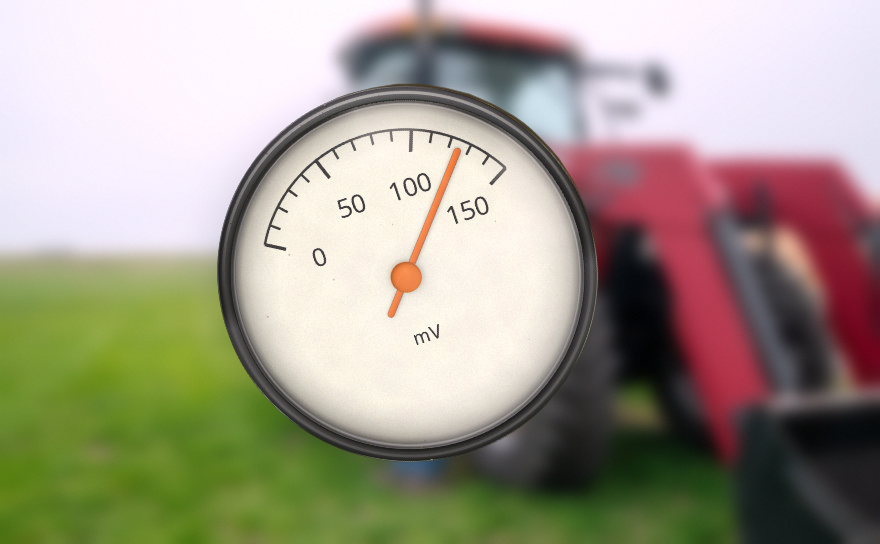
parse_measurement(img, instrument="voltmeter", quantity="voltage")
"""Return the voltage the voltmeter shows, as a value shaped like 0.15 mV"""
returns 125 mV
